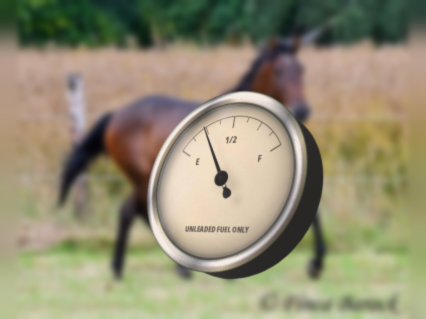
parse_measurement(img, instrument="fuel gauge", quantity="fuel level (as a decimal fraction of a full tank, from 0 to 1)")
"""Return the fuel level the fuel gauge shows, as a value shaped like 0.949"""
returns 0.25
